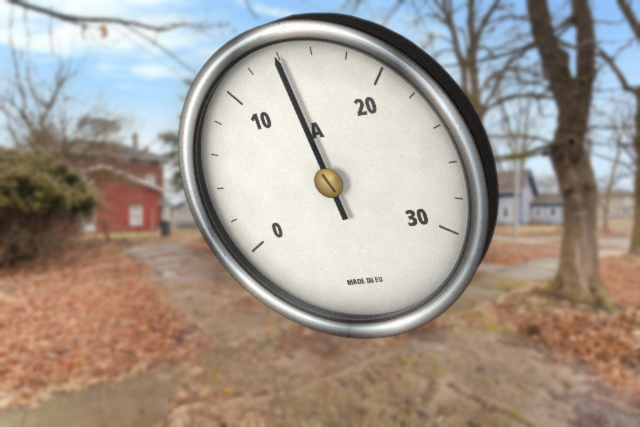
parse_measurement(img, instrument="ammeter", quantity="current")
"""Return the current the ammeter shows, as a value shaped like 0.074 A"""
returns 14 A
